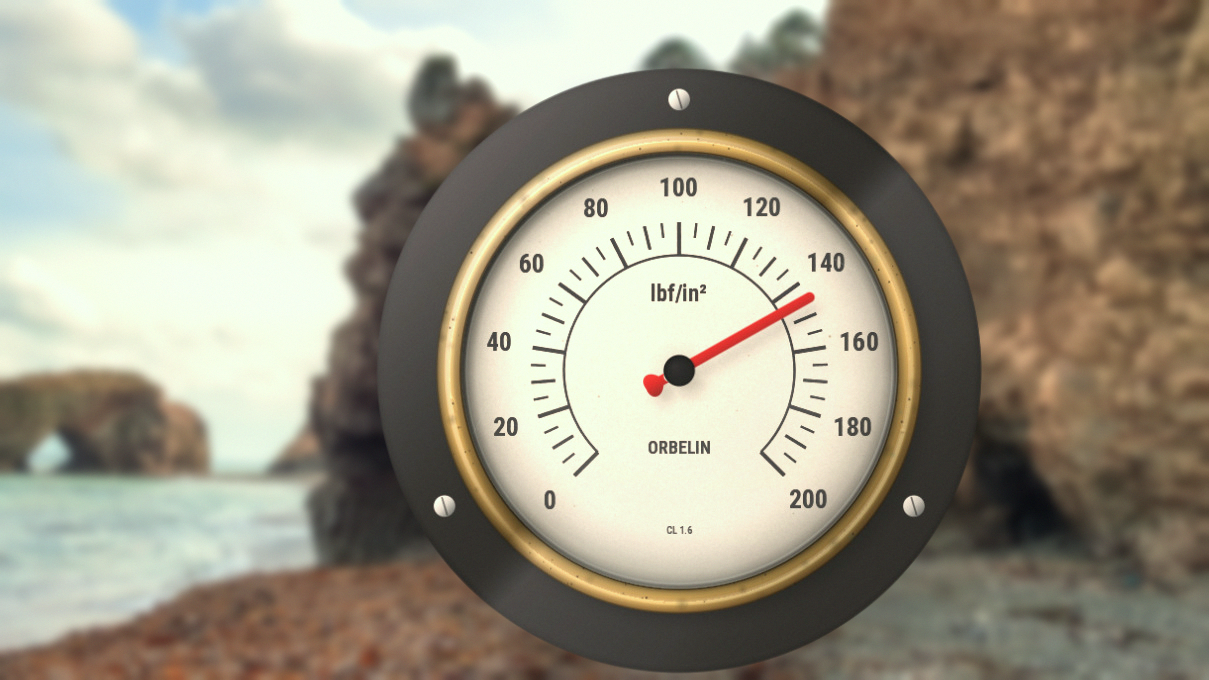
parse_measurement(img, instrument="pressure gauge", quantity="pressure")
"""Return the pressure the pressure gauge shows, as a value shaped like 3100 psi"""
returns 145 psi
